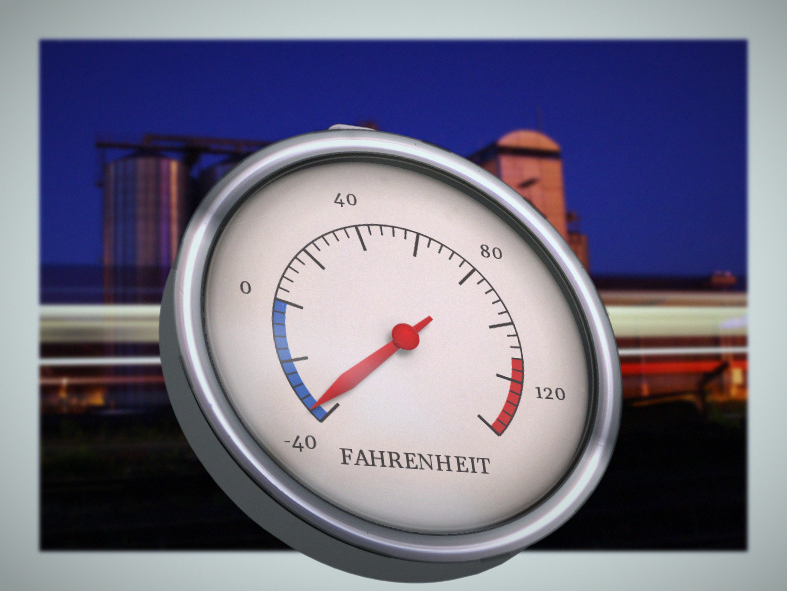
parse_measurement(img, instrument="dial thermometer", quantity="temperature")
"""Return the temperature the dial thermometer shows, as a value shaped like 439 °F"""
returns -36 °F
